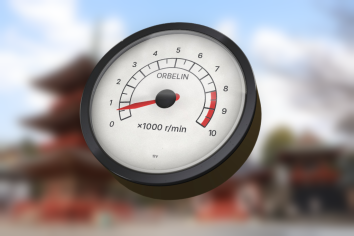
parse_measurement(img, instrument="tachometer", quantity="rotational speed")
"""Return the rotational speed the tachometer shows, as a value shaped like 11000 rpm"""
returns 500 rpm
